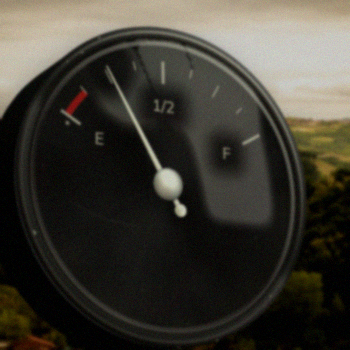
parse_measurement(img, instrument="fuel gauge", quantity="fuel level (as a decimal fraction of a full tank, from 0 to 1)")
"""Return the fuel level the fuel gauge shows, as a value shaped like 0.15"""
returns 0.25
